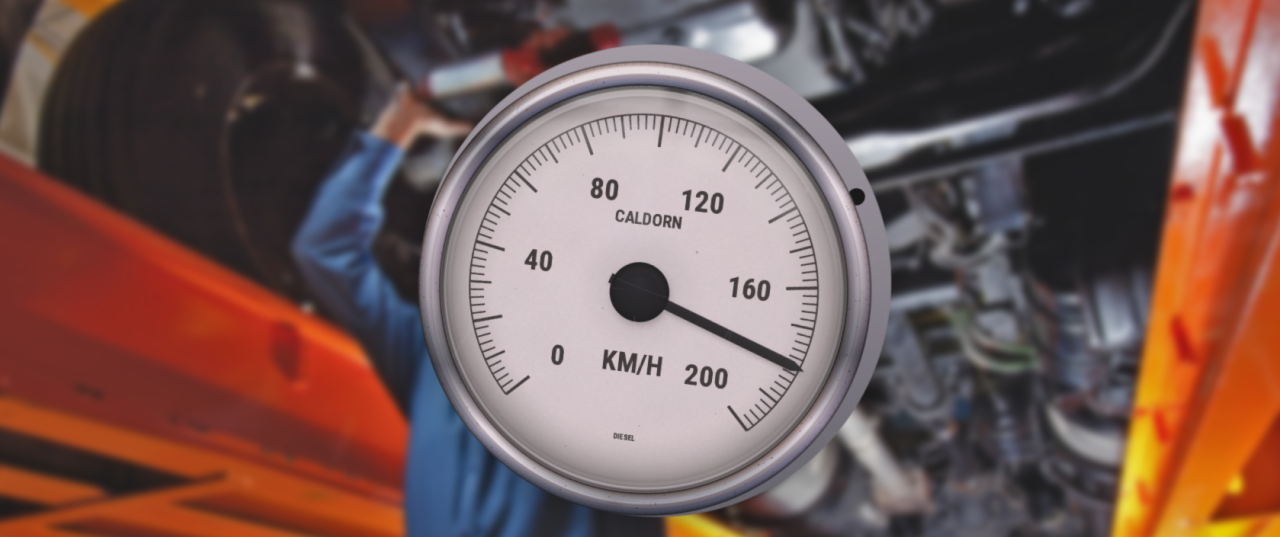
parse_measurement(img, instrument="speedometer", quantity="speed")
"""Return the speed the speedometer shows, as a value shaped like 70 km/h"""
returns 180 km/h
